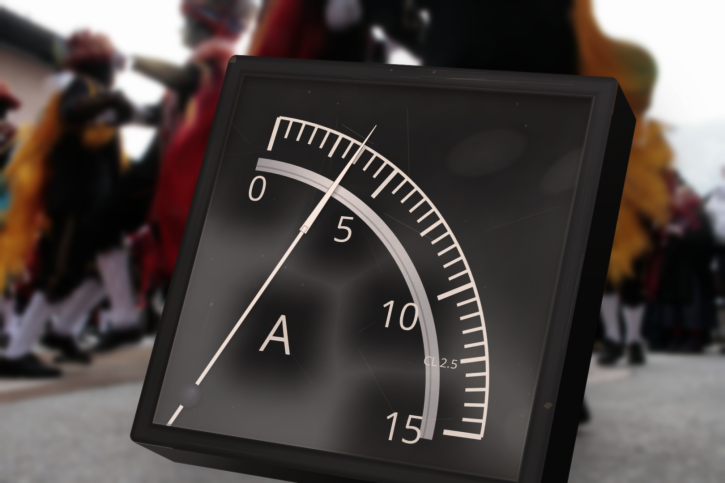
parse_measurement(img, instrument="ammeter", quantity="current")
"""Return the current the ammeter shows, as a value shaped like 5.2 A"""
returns 3.5 A
